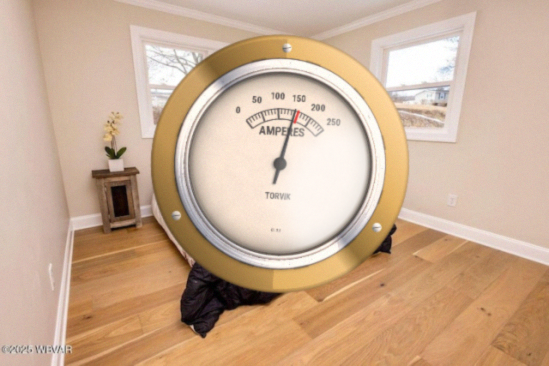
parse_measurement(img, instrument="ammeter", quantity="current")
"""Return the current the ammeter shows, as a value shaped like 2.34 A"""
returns 150 A
